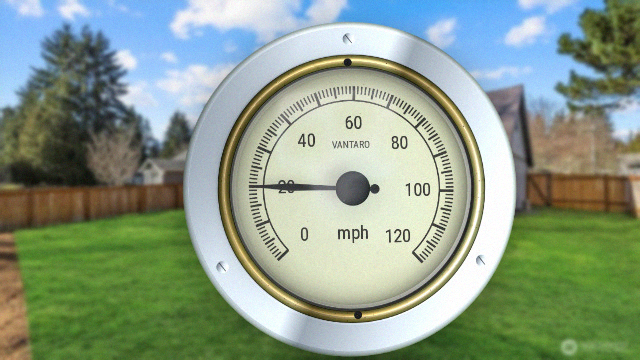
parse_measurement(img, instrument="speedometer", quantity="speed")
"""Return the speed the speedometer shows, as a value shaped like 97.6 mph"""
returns 20 mph
